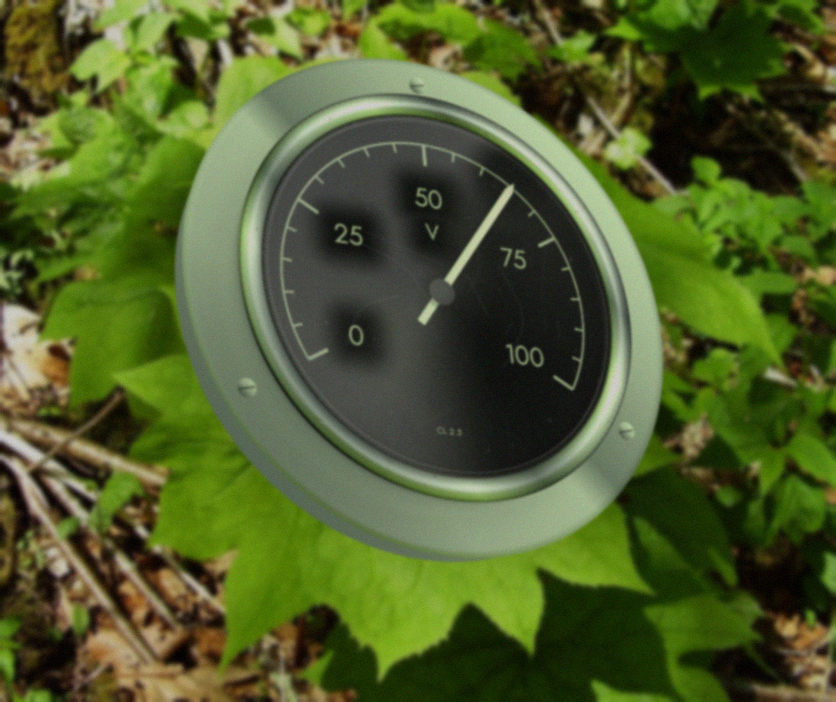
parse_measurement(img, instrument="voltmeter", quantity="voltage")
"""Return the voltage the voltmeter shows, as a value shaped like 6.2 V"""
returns 65 V
